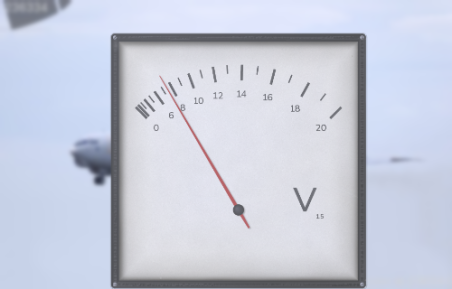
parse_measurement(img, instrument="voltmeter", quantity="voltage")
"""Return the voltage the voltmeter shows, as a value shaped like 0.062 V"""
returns 7.5 V
